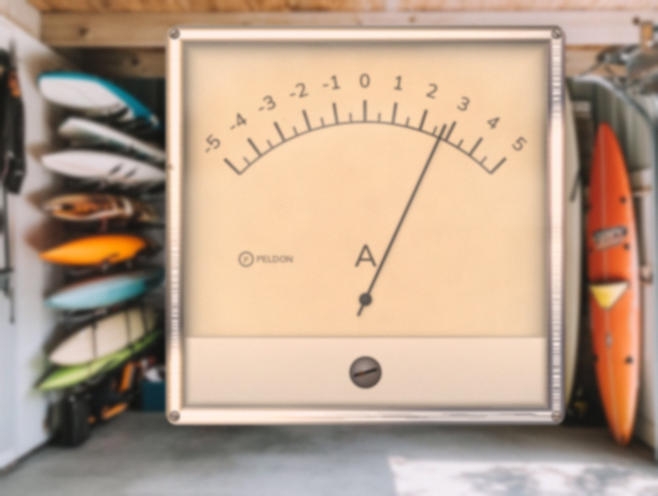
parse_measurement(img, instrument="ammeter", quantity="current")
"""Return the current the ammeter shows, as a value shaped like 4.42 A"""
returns 2.75 A
